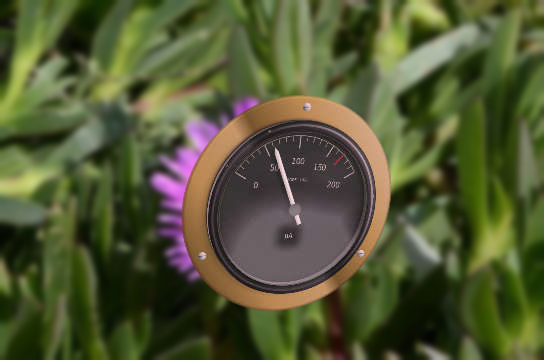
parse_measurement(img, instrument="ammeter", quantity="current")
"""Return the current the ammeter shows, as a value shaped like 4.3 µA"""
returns 60 µA
